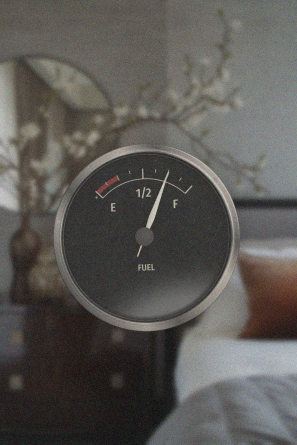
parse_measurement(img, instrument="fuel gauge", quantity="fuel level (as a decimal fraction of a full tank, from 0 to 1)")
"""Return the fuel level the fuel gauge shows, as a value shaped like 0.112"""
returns 0.75
